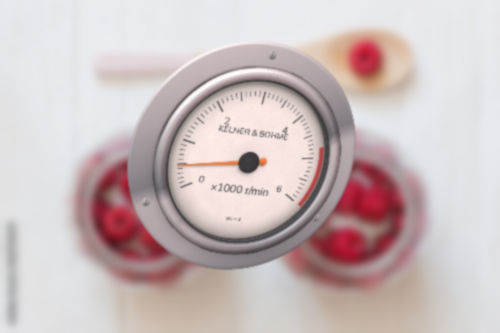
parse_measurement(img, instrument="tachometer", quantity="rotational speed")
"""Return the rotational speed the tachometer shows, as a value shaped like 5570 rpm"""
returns 500 rpm
